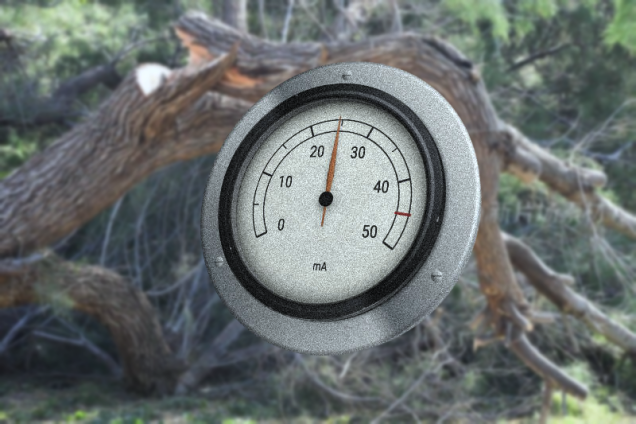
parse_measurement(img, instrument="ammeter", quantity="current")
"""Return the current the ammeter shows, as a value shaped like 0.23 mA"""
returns 25 mA
